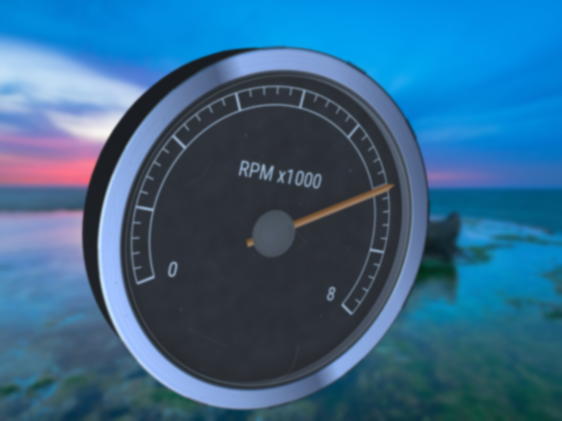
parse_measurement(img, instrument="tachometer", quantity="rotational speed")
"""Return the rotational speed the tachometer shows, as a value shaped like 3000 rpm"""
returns 6000 rpm
